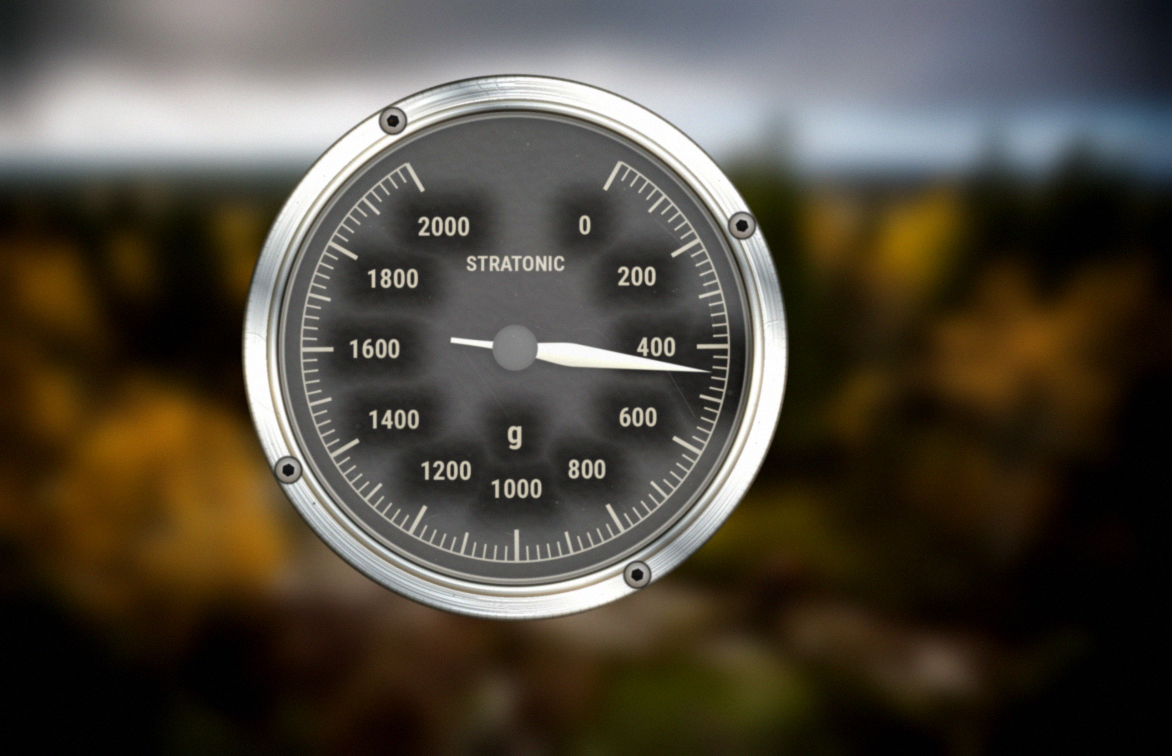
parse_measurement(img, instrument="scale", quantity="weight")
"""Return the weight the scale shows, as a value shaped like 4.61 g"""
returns 450 g
